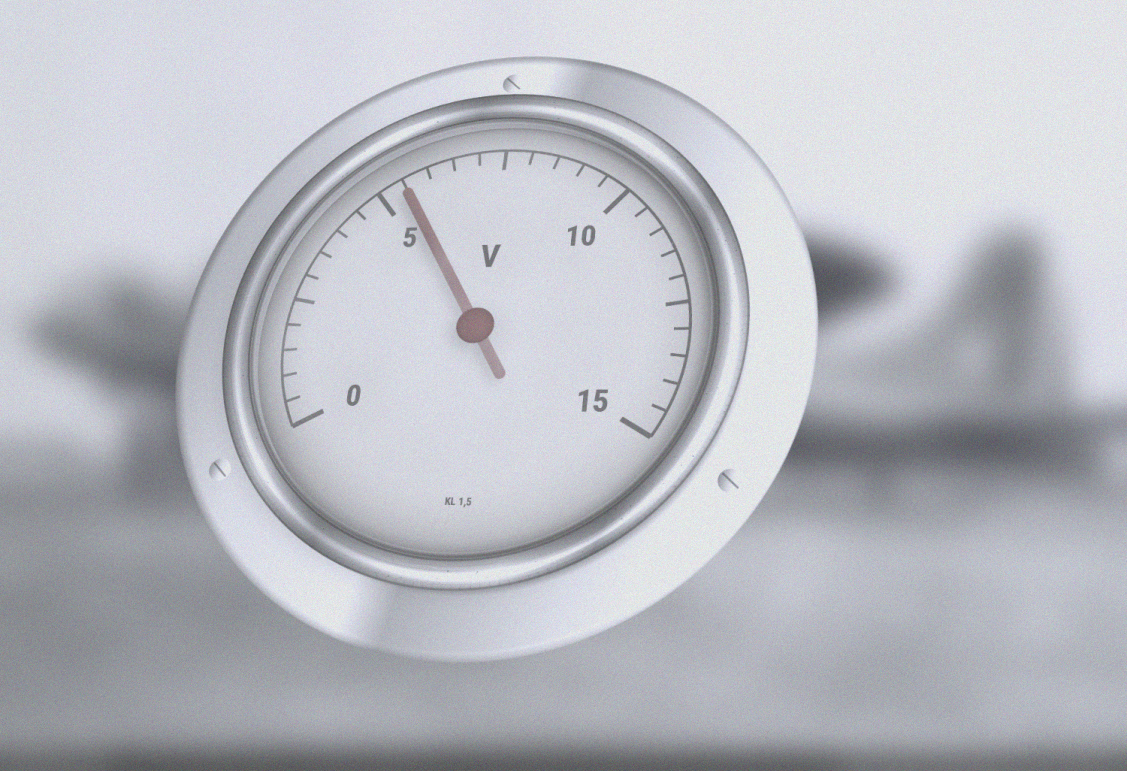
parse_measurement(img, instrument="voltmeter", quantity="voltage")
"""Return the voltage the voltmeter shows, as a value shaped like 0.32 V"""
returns 5.5 V
